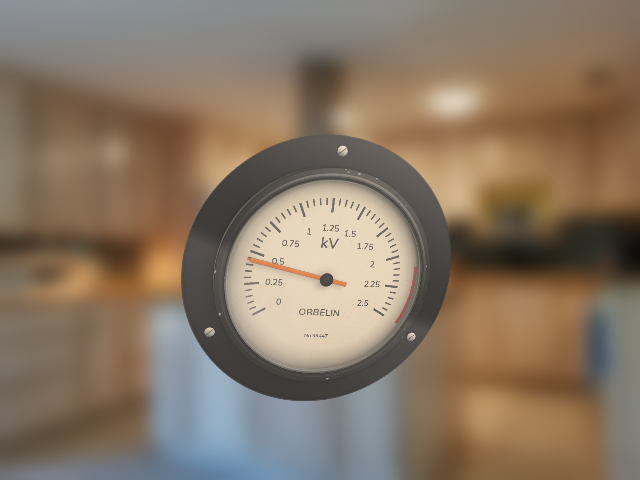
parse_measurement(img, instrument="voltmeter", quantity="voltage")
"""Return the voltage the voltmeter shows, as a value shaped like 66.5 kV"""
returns 0.45 kV
